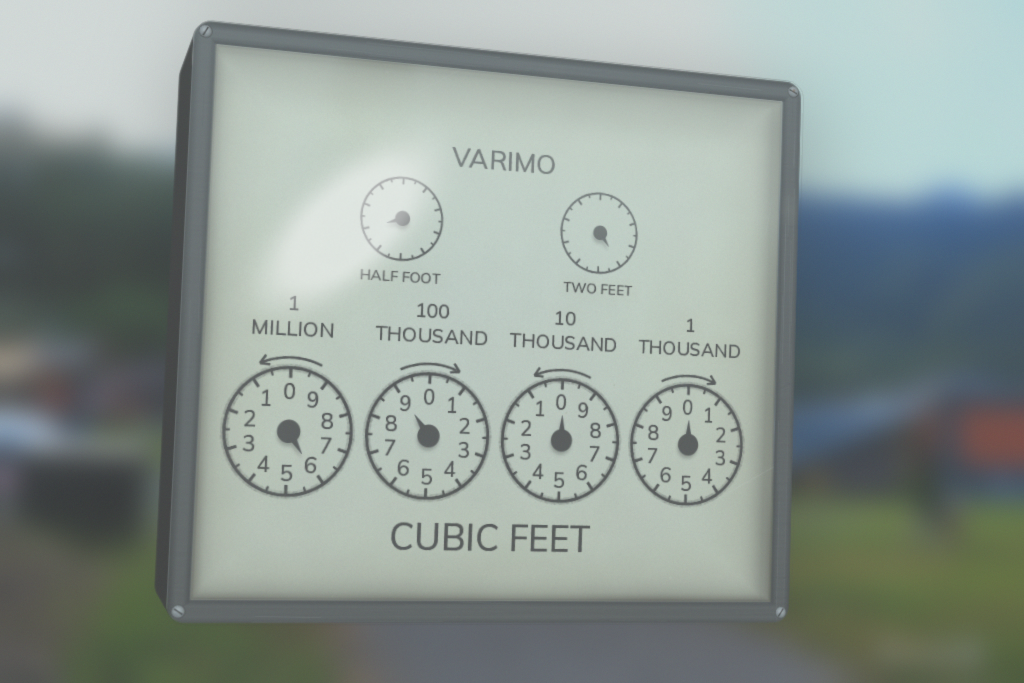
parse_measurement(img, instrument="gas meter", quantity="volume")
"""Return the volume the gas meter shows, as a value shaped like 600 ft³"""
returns 590000 ft³
